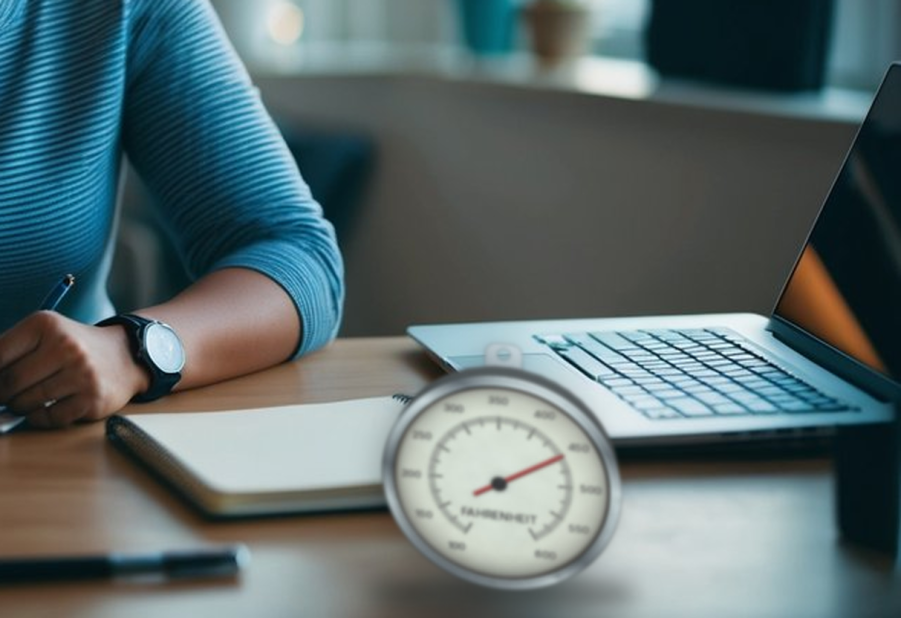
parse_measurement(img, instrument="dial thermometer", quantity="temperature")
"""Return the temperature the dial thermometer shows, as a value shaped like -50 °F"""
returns 450 °F
